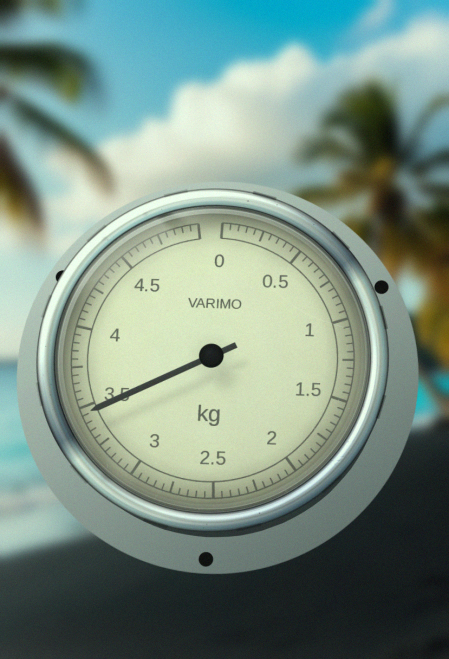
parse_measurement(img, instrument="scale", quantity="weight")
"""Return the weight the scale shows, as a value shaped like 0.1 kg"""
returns 3.45 kg
